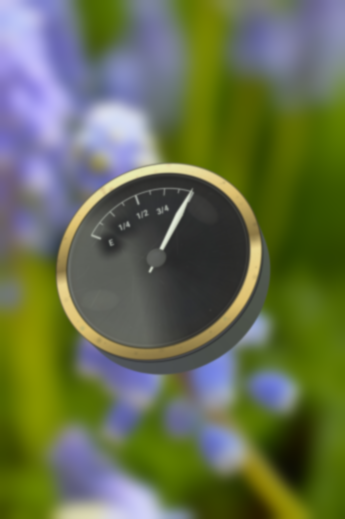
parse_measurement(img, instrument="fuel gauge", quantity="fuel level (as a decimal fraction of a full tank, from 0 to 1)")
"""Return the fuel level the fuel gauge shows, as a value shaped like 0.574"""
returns 1
